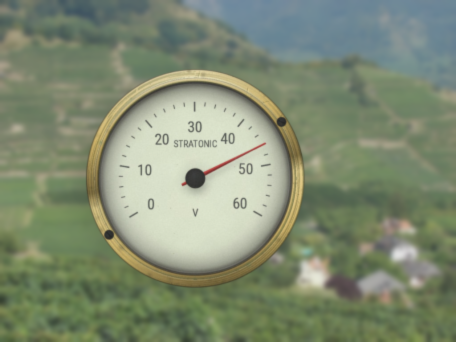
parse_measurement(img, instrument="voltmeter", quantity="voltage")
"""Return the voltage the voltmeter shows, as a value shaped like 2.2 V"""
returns 46 V
